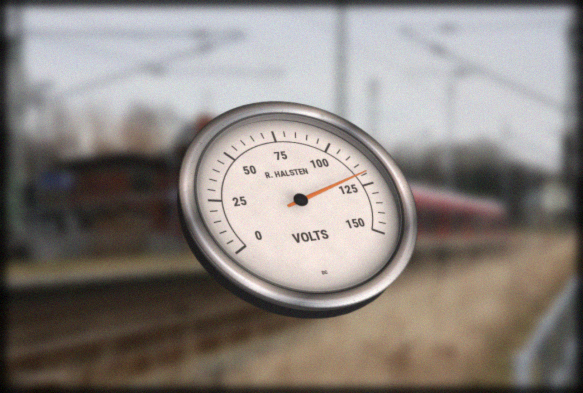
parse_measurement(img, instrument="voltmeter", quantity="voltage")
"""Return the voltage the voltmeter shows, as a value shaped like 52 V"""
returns 120 V
